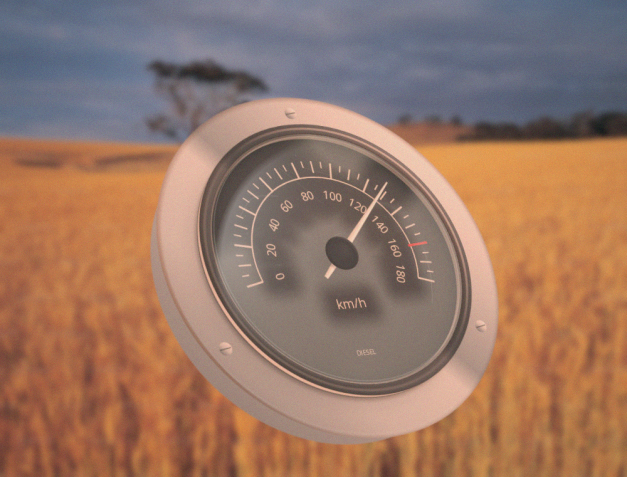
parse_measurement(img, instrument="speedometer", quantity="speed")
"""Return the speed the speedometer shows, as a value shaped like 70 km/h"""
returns 127.5 km/h
